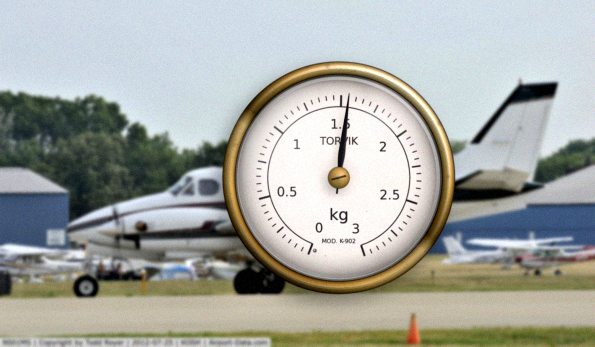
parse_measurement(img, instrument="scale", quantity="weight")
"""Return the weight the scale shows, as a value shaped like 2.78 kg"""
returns 1.55 kg
